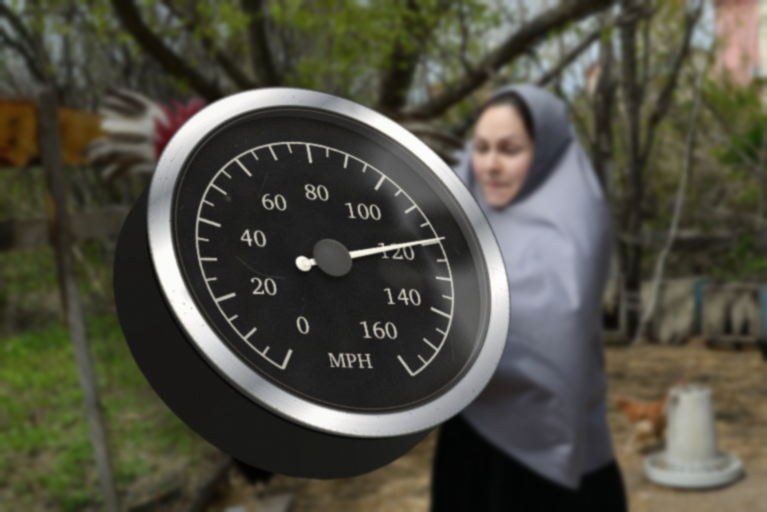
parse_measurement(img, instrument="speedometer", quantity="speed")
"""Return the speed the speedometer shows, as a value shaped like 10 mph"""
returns 120 mph
